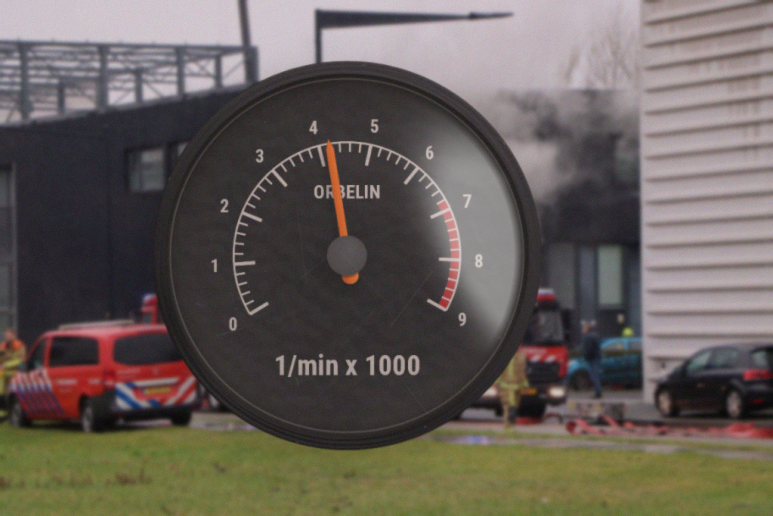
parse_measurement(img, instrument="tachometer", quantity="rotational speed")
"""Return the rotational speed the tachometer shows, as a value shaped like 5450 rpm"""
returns 4200 rpm
